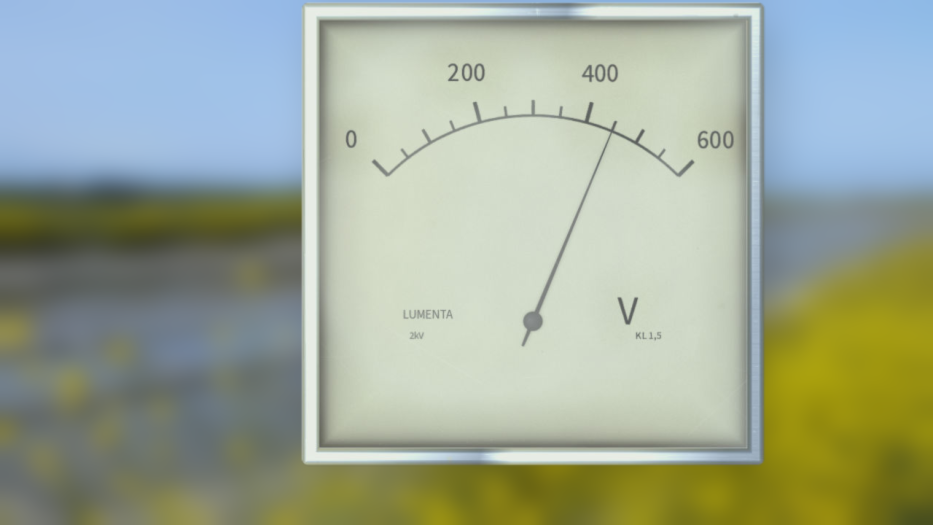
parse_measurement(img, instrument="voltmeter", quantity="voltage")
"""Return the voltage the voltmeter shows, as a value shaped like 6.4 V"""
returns 450 V
